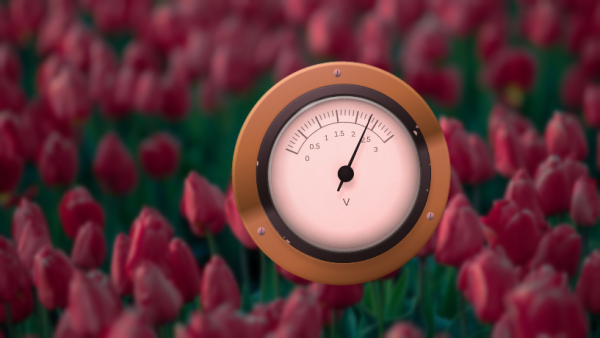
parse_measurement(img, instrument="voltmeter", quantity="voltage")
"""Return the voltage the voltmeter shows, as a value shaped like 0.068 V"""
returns 2.3 V
